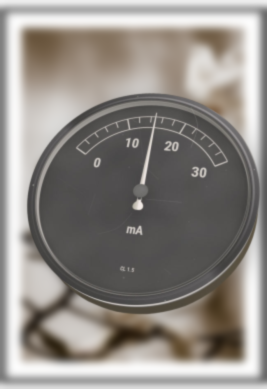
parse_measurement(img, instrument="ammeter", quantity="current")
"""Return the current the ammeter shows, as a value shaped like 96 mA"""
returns 15 mA
